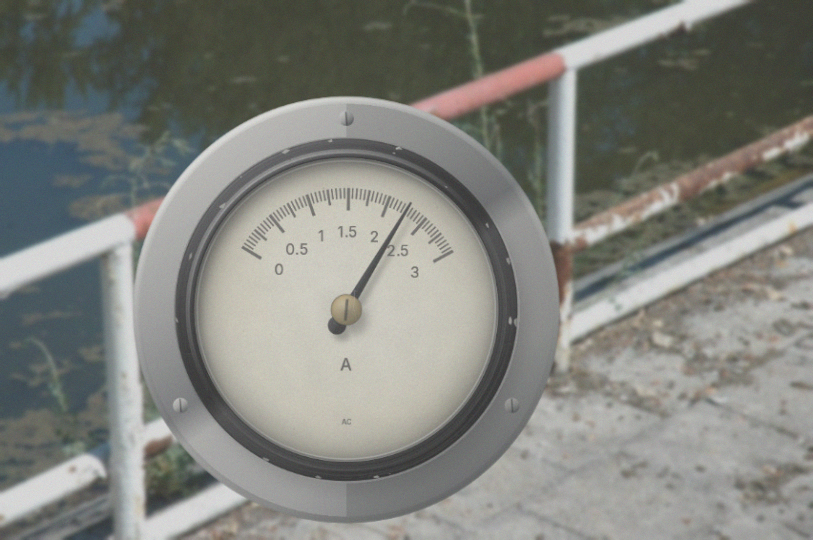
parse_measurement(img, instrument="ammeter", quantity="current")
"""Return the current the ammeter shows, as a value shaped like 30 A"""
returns 2.25 A
